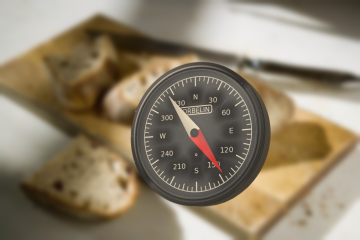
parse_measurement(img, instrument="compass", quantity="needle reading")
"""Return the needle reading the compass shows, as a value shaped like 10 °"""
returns 145 °
